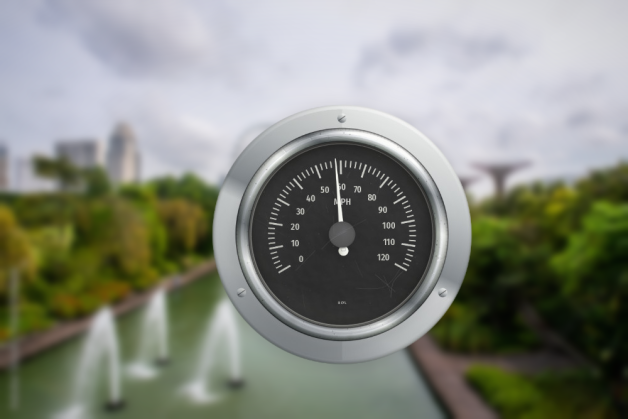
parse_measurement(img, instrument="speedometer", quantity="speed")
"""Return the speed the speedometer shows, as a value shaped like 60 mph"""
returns 58 mph
